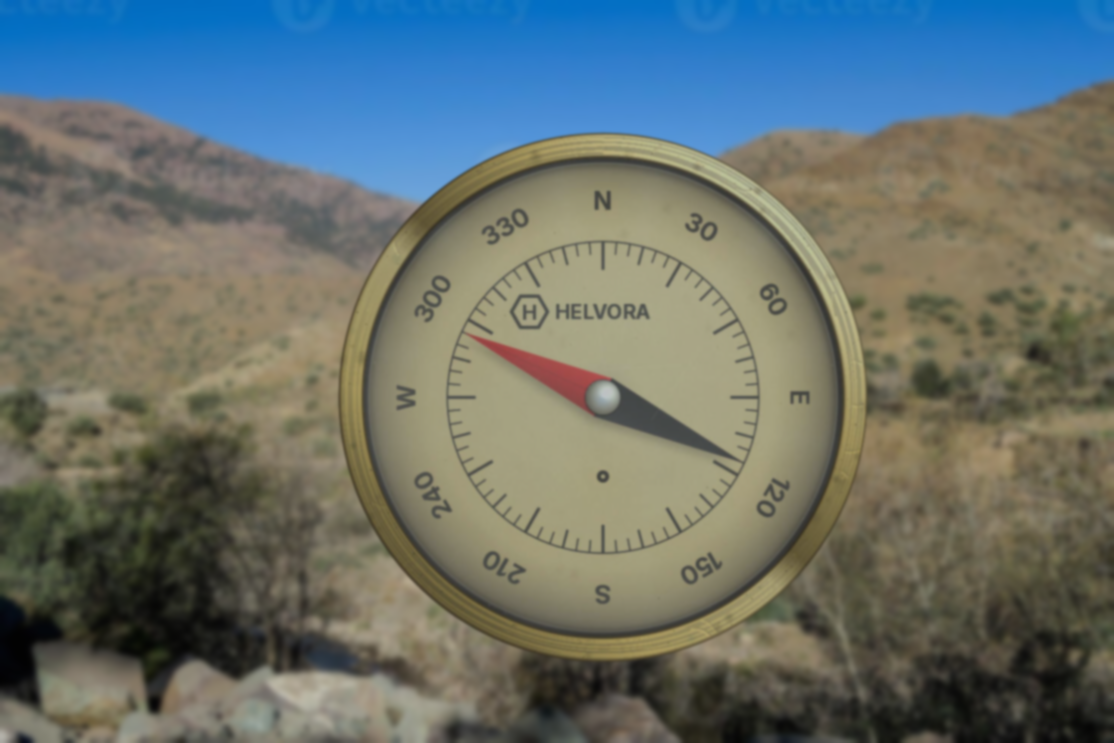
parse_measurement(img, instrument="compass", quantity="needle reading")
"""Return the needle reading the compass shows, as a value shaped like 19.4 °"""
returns 295 °
